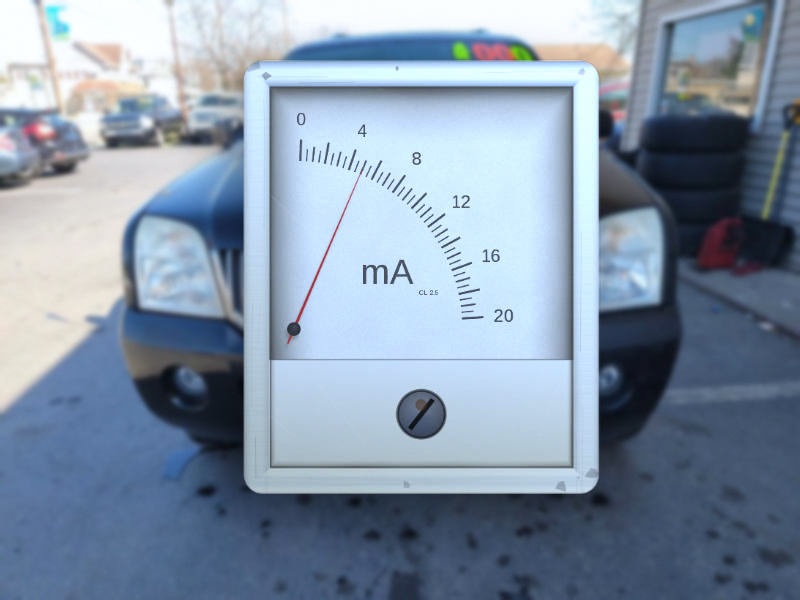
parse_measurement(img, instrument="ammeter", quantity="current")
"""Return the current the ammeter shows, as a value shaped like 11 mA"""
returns 5 mA
